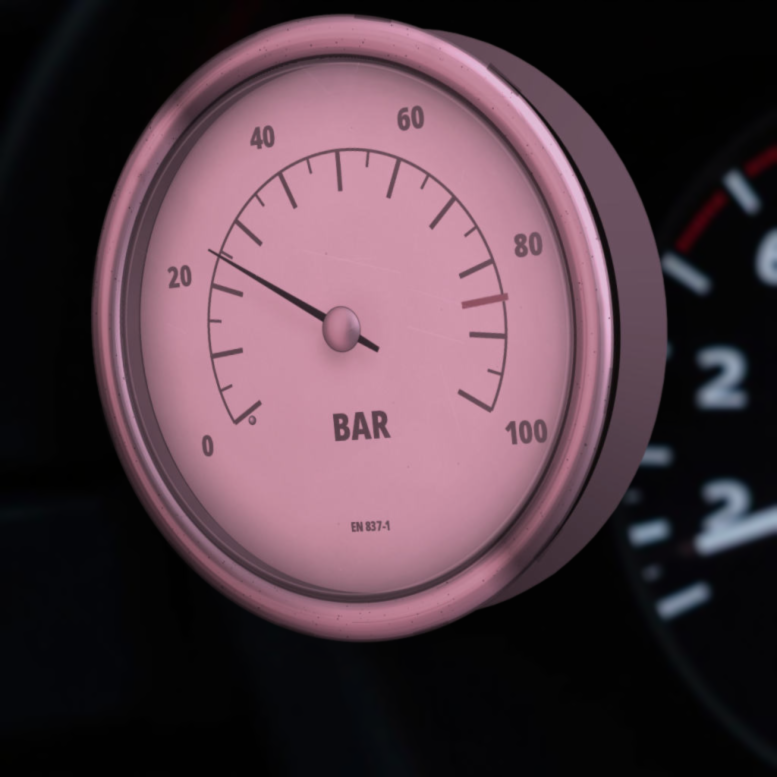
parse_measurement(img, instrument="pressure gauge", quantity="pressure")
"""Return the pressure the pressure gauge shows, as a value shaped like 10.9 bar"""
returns 25 bar
